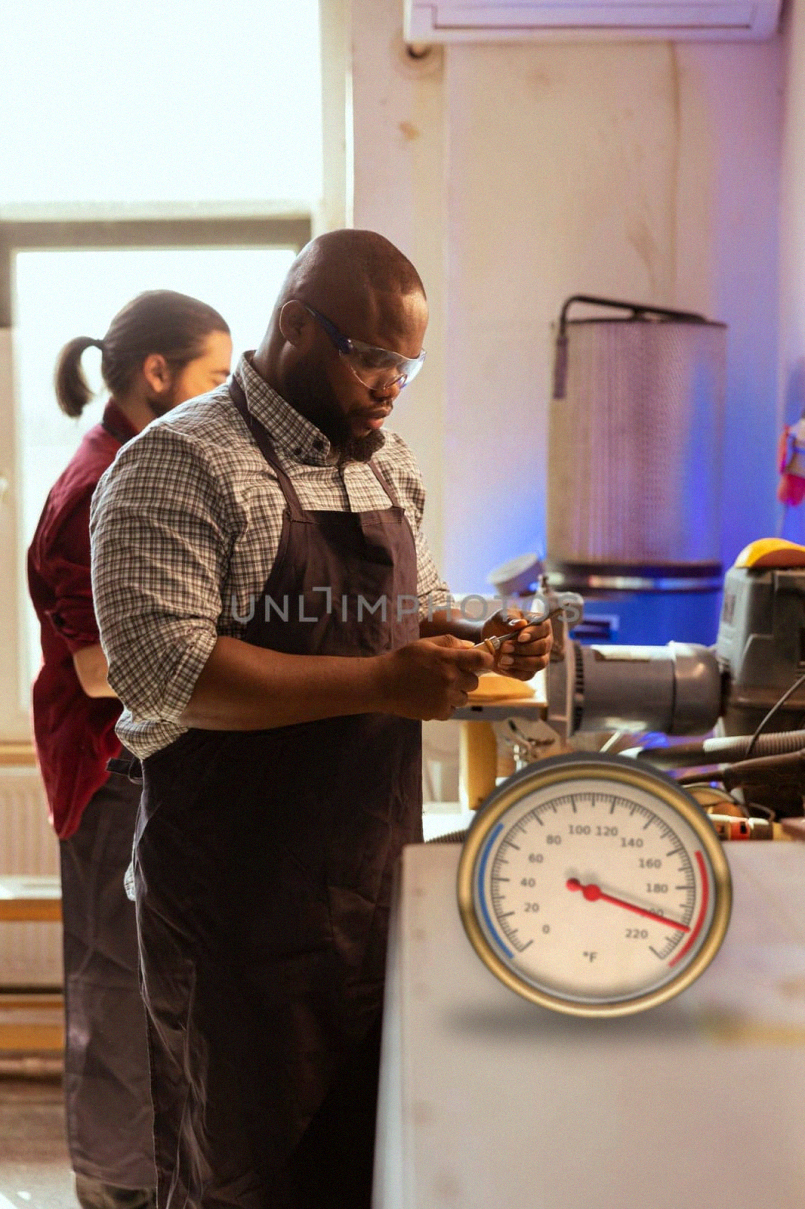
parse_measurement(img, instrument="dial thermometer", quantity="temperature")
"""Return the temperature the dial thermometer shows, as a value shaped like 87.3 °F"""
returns 200 °F
